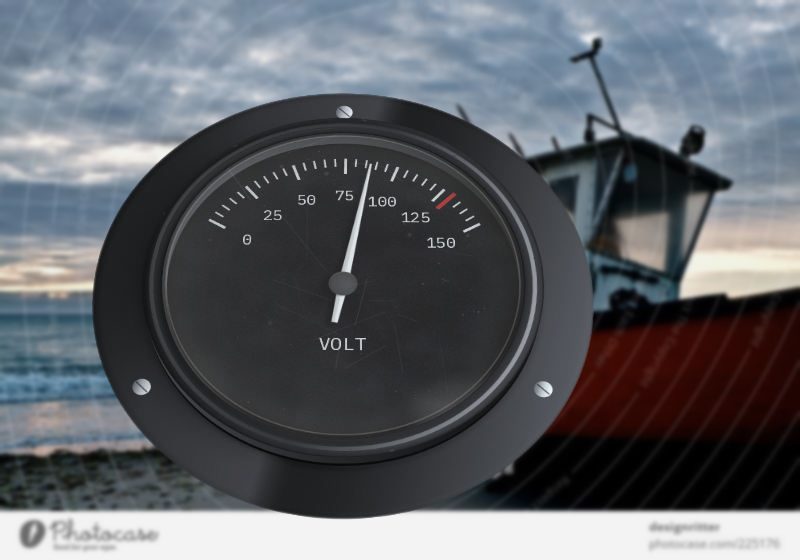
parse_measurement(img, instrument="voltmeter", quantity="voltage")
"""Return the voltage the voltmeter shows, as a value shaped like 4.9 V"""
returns 87.5 V
